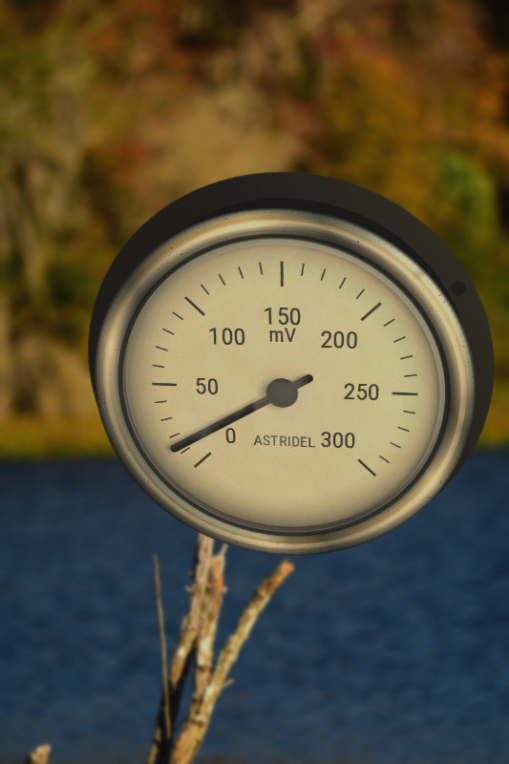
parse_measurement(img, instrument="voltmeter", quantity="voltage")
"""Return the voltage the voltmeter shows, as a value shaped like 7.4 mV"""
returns 15 mV
